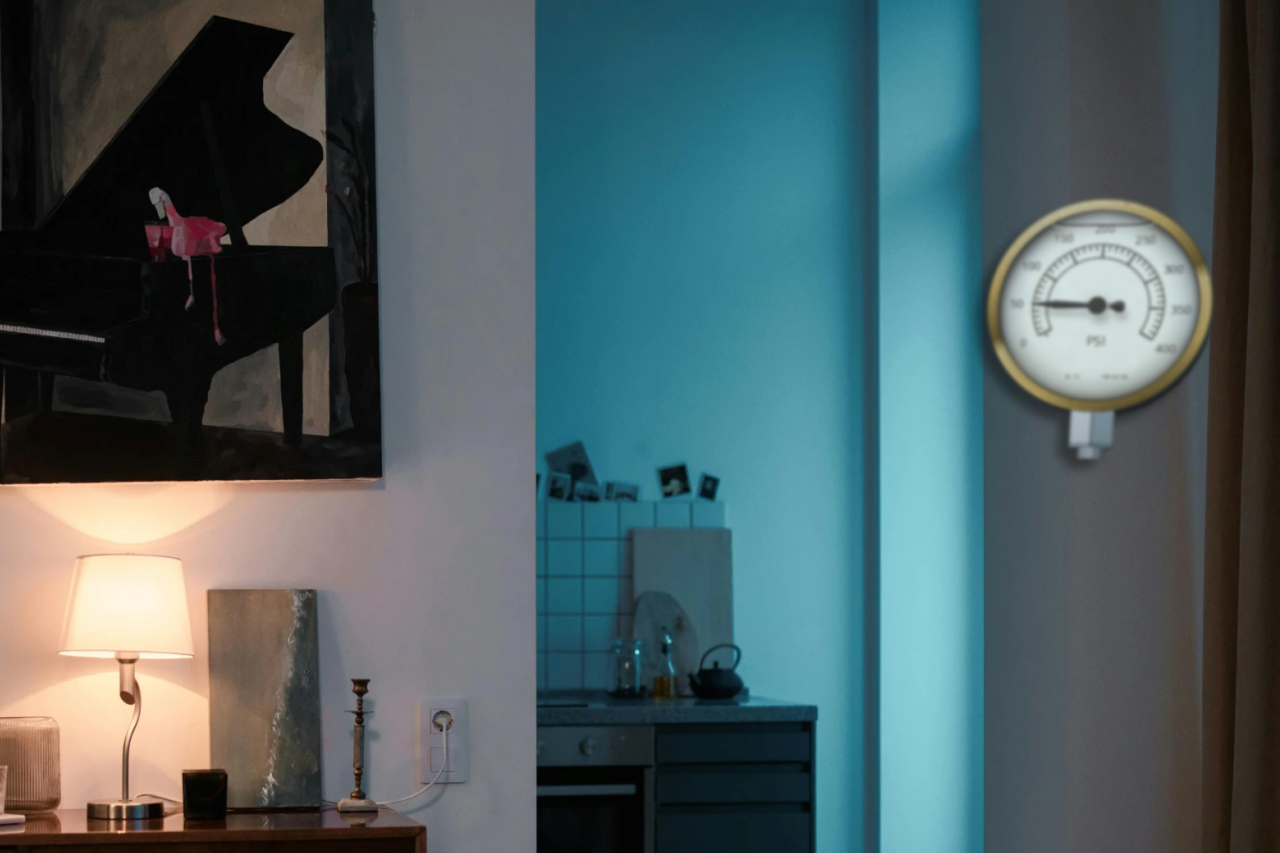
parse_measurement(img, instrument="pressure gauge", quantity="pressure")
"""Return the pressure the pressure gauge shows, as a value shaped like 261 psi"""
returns 50 psi
